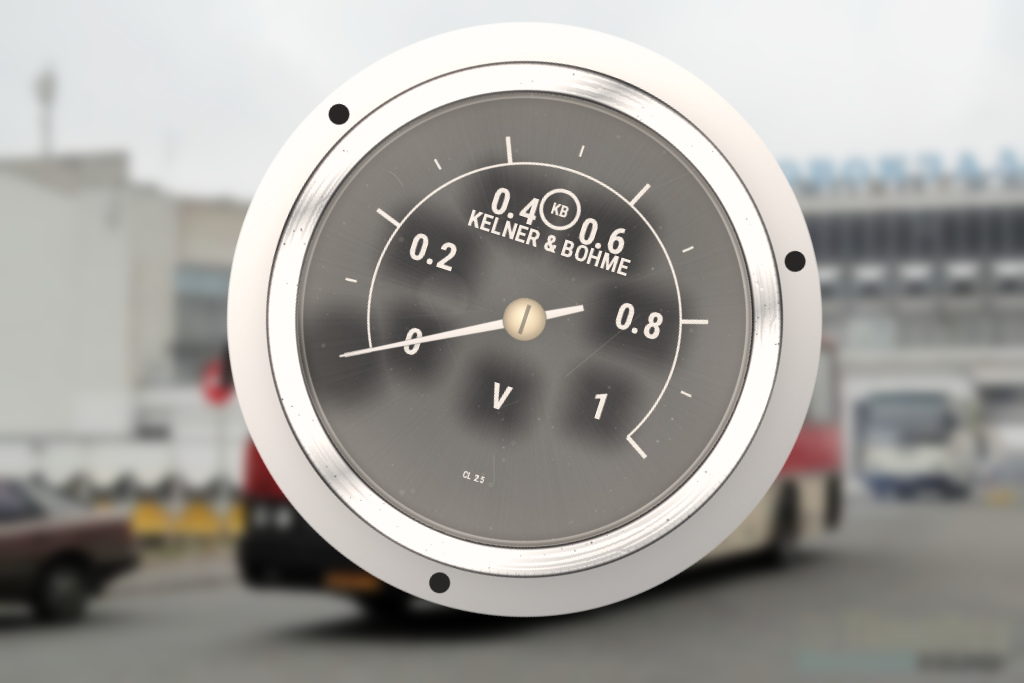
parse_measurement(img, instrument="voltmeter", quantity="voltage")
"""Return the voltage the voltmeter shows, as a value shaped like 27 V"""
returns 0 V
